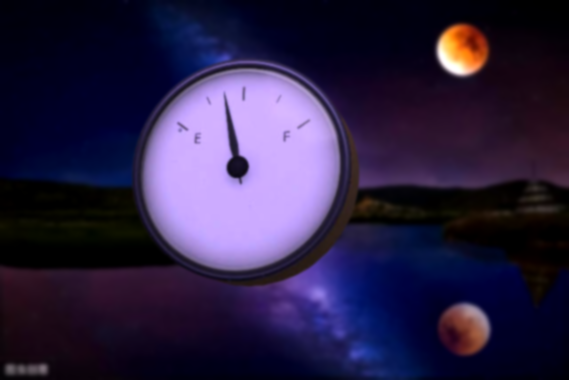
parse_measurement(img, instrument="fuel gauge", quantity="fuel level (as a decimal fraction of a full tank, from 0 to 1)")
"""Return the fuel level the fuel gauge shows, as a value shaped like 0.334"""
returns 0.375
